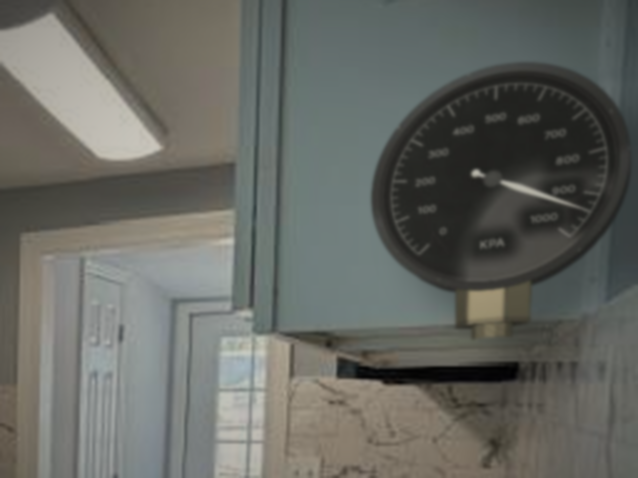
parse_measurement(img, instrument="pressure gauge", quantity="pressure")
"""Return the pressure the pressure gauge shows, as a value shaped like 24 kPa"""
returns 940 kPa
